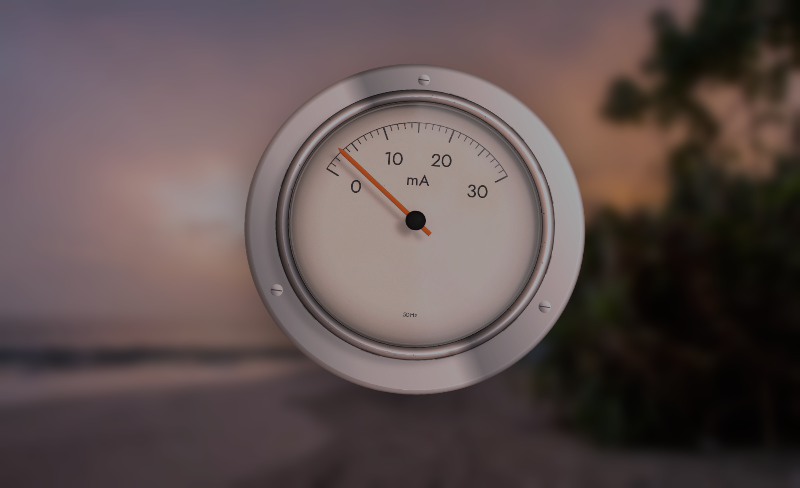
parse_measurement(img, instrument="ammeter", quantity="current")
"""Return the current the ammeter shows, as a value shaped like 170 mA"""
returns 3 mA
